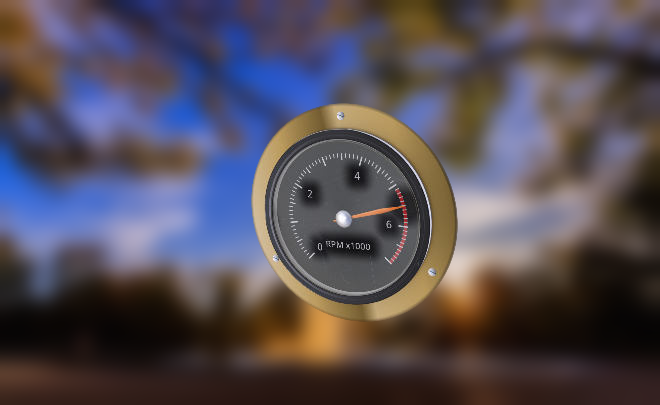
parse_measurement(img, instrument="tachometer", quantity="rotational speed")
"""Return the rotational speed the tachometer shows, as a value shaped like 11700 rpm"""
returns 5500 rpm
